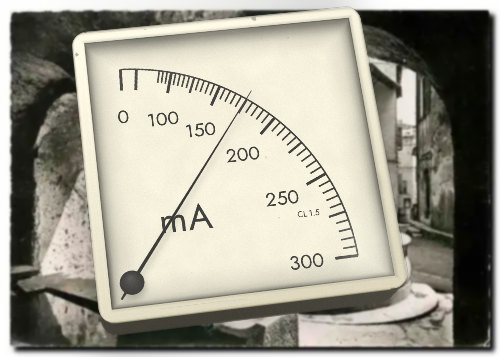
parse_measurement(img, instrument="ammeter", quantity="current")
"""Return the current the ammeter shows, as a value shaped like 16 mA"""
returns 175 mA
